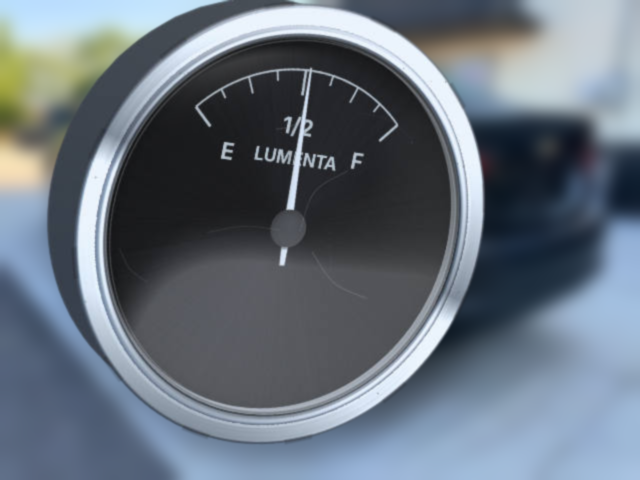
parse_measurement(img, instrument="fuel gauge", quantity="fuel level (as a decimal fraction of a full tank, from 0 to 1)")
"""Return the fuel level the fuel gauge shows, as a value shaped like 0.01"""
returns 0.5
